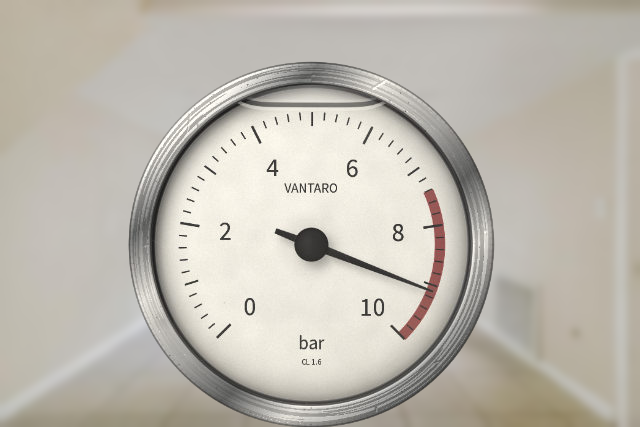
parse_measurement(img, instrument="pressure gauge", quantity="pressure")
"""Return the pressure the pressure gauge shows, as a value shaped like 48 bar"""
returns 9.1 bar
